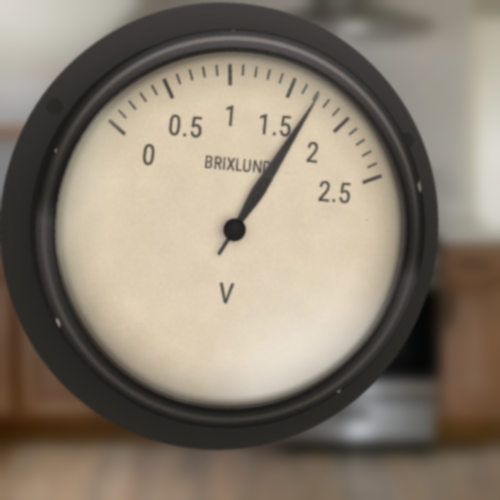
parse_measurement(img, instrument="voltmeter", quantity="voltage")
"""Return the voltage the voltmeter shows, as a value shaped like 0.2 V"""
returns 1.7 V
